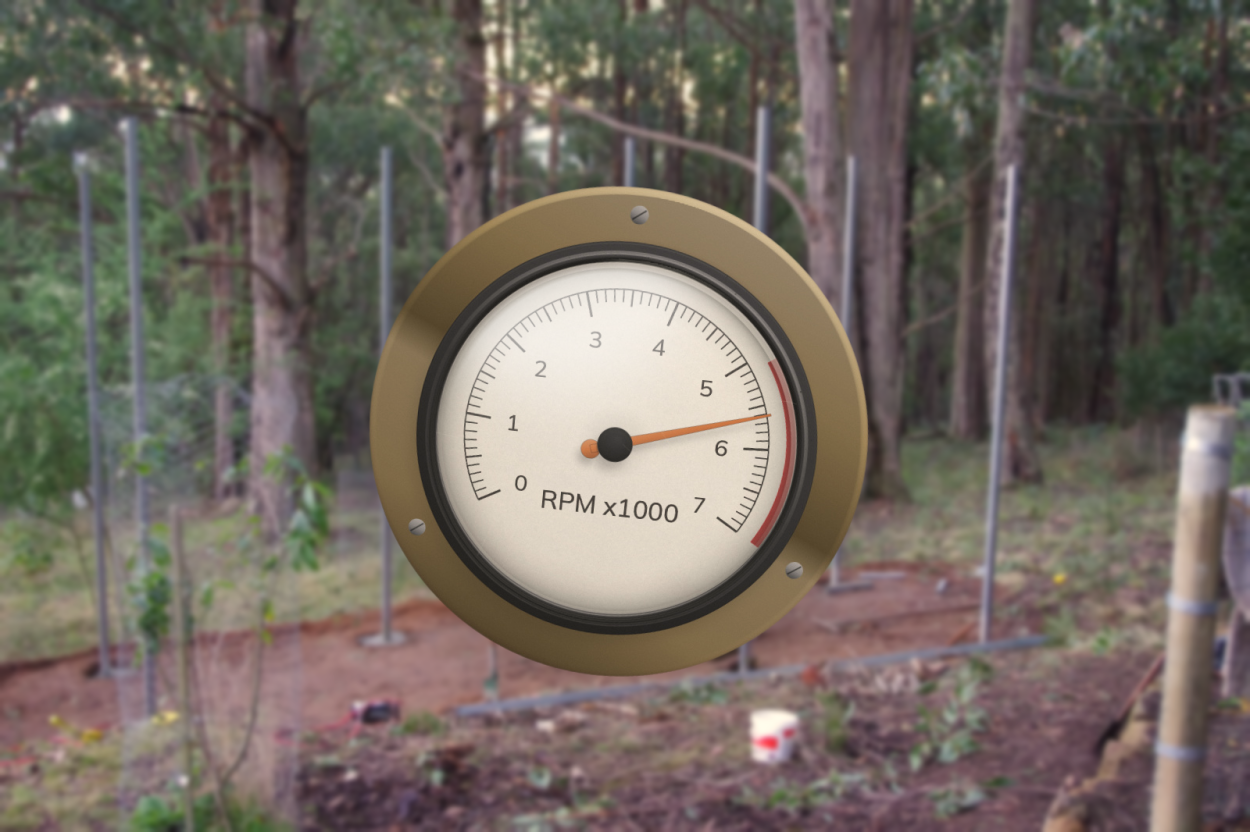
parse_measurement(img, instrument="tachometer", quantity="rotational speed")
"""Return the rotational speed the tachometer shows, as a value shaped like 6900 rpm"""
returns 5600 rpm
